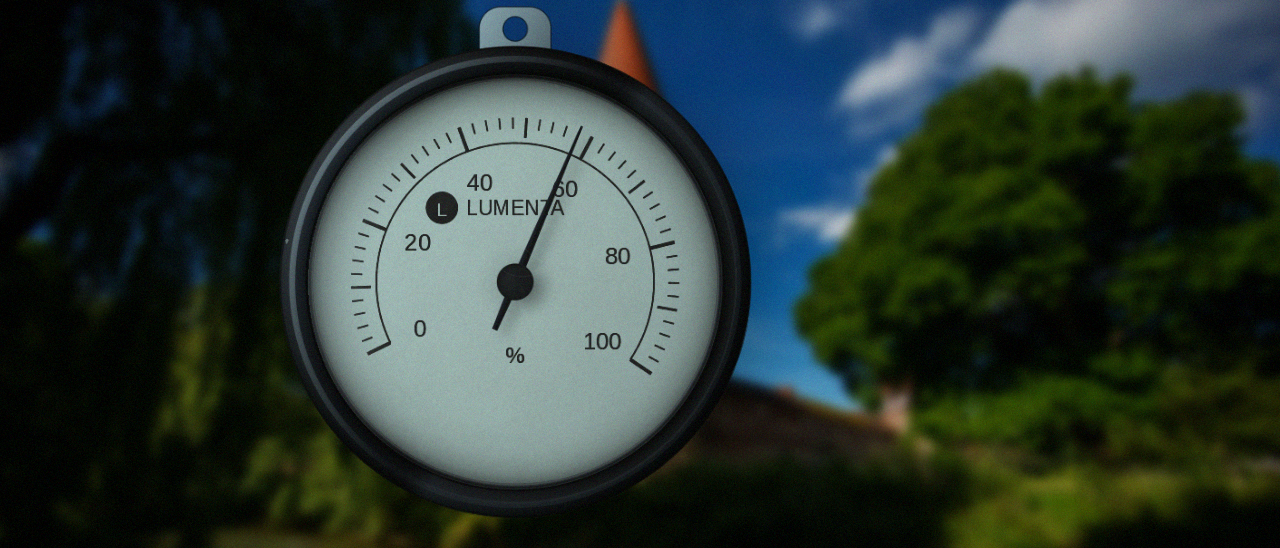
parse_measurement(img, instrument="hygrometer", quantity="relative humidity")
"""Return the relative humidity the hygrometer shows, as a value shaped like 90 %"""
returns 58 %
